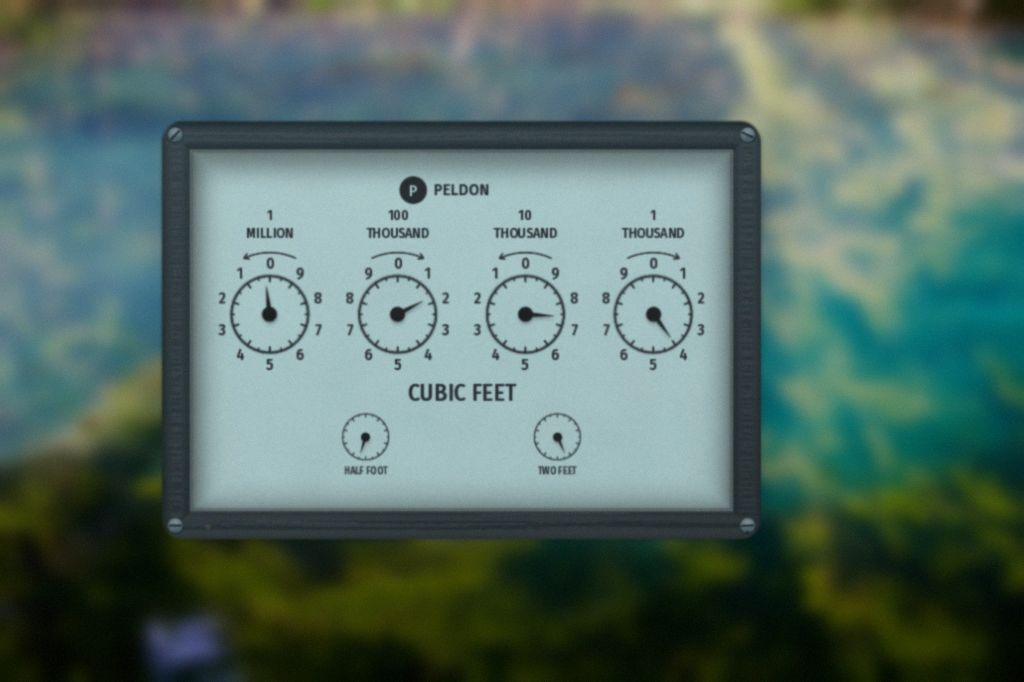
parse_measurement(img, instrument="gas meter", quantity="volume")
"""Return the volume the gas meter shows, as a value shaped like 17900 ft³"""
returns 17400 ft³
